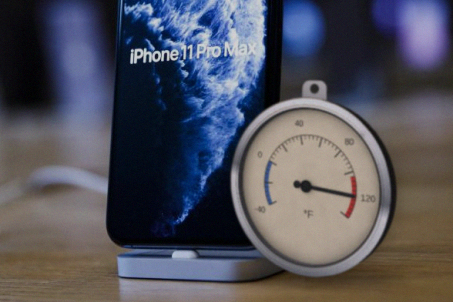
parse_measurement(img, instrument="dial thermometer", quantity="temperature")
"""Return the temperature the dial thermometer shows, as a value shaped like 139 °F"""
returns 120 °F
